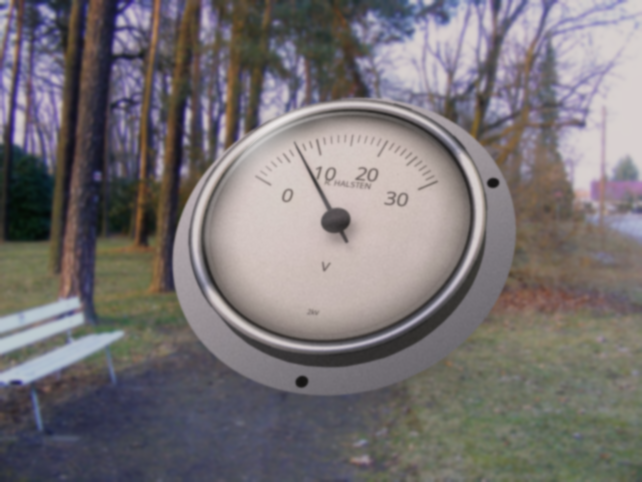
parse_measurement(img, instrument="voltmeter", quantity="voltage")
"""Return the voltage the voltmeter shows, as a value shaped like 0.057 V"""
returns 7 V
